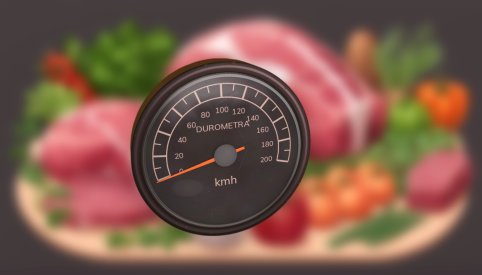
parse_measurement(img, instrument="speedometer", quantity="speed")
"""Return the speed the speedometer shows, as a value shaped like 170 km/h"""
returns 0 km/h
